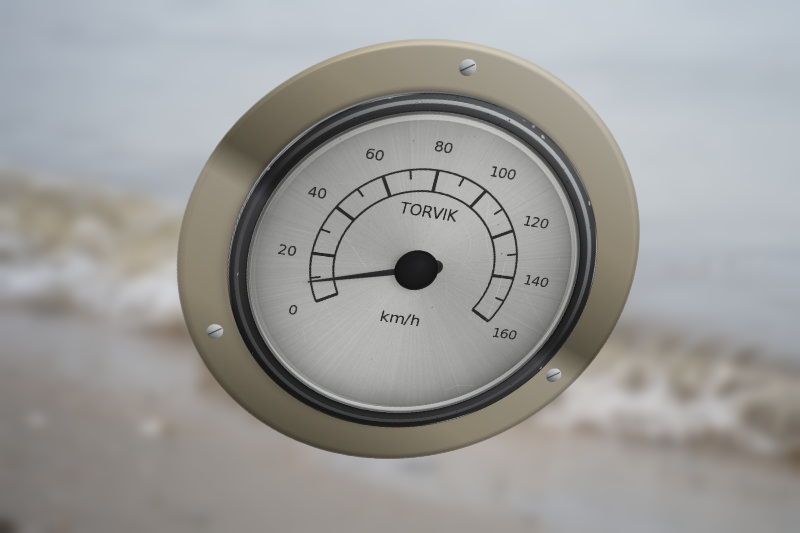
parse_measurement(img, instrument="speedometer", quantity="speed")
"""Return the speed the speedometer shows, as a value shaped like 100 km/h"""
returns 10 km/h
